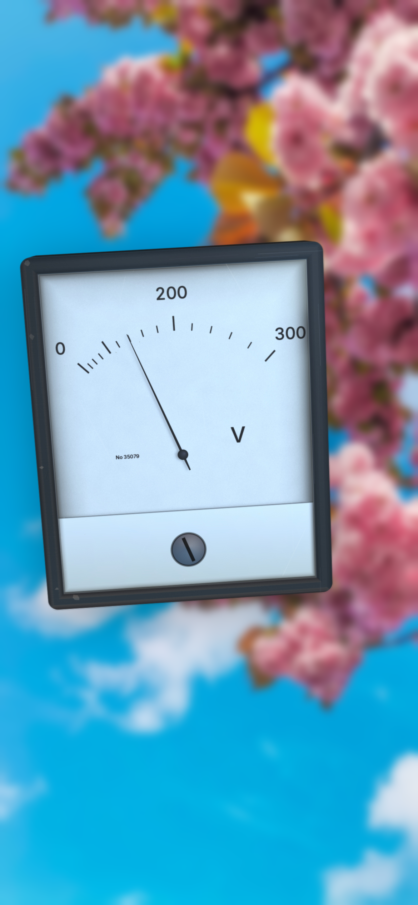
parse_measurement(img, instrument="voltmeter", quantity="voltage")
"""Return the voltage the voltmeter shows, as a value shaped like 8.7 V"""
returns 140 V
